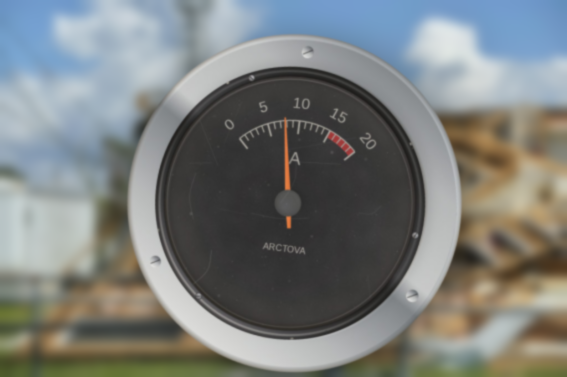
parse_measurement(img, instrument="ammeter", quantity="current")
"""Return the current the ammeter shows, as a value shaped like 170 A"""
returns 8 A
